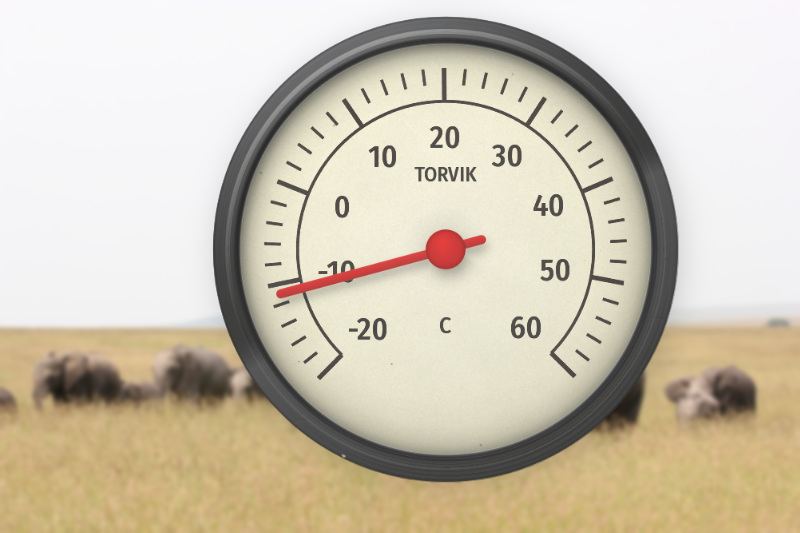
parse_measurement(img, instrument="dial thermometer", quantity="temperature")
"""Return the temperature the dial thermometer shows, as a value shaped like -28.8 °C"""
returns -11 °C
